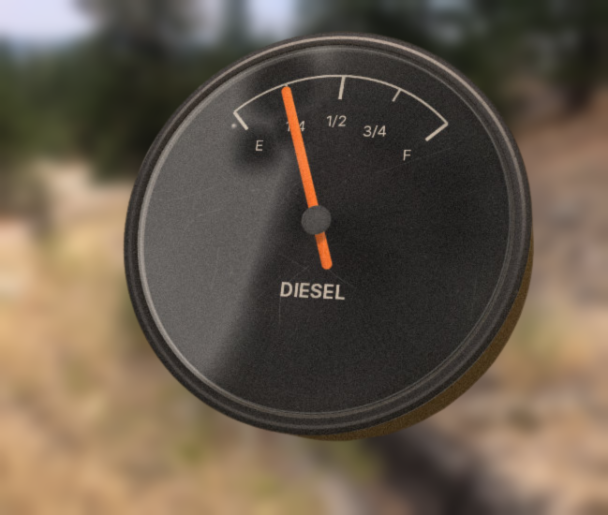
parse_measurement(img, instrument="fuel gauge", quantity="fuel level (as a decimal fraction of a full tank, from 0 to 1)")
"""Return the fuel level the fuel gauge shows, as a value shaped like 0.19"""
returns 0.25
